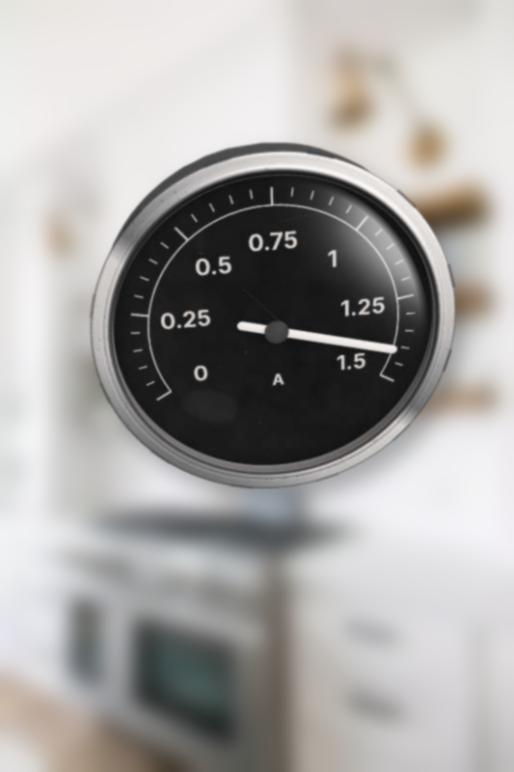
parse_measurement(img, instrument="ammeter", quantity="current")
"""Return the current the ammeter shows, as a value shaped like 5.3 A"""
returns 1.4 A
